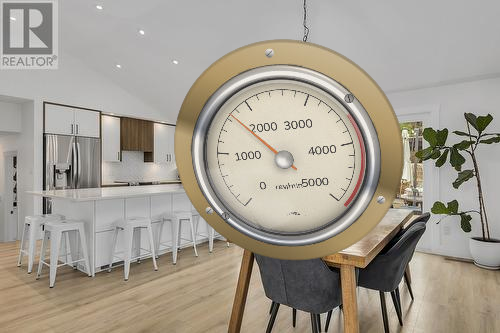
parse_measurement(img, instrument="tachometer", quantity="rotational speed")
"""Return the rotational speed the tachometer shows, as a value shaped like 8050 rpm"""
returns 1700 rpm
